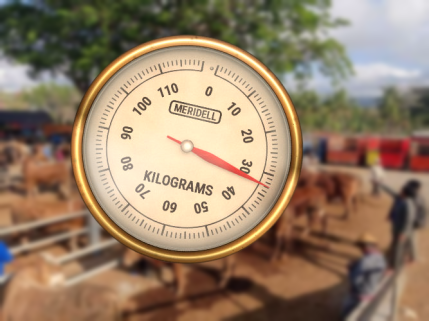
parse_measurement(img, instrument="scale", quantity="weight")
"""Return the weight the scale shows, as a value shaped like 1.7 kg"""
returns 33 kg
